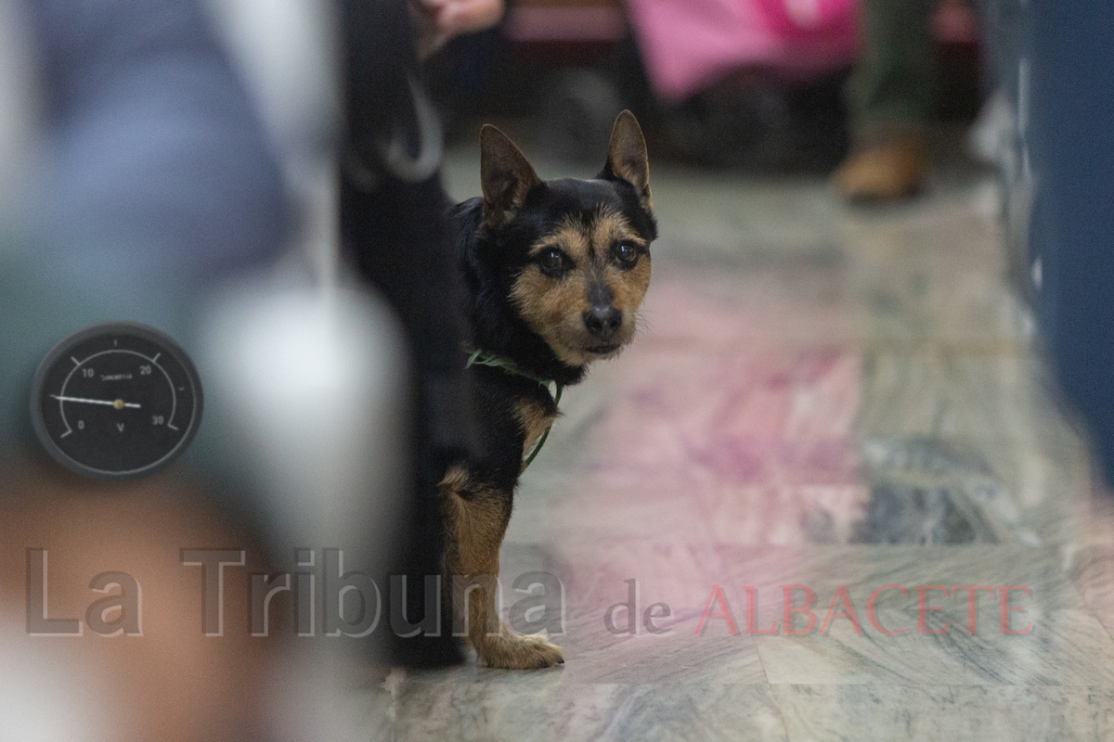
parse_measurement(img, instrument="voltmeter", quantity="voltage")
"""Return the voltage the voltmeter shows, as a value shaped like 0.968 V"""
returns 5 V
